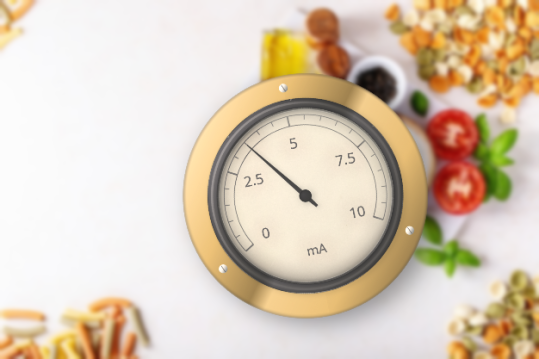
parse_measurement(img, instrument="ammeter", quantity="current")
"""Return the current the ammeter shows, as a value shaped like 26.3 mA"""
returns 3.5 mA
